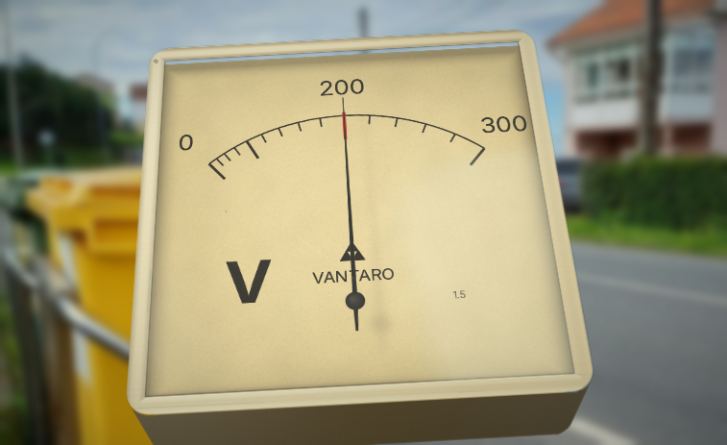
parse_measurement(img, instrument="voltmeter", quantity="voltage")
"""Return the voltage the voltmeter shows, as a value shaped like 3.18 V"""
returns 200 V
